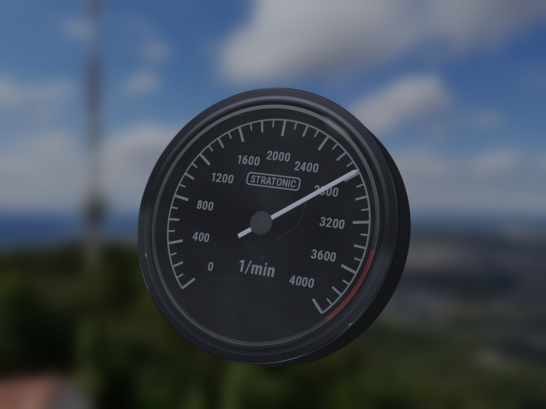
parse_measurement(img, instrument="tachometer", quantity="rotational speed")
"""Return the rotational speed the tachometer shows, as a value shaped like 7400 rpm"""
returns 2800 rpm
